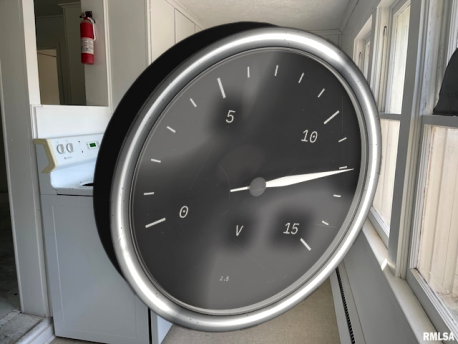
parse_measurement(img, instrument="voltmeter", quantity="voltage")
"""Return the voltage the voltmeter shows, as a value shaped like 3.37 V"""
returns 12 V
